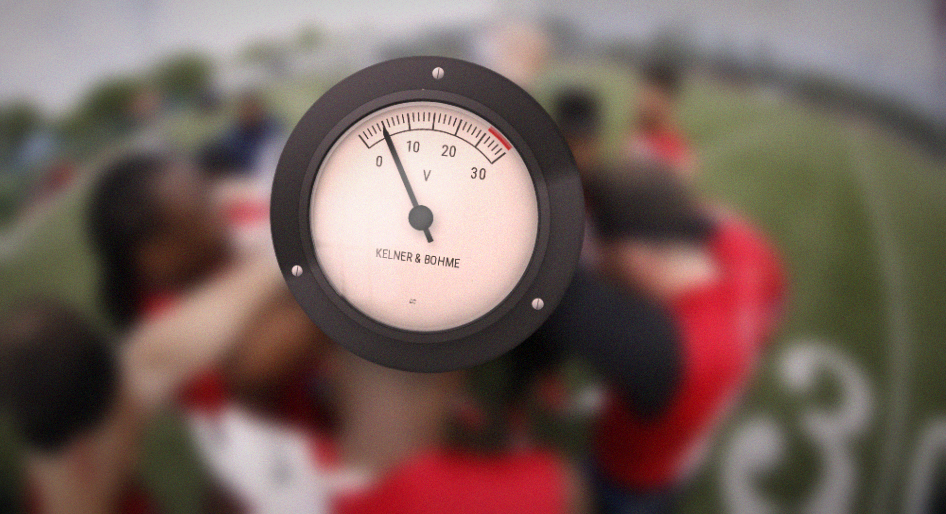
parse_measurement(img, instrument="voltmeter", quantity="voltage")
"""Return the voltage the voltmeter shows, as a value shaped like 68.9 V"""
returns 5 V
